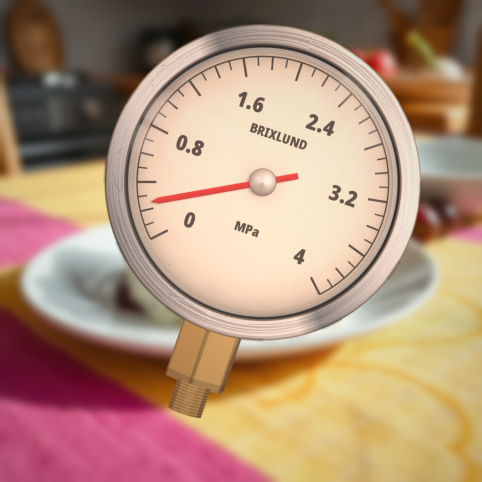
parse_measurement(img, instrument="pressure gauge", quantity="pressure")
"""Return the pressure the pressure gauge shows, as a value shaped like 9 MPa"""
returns 0.25 MPa
